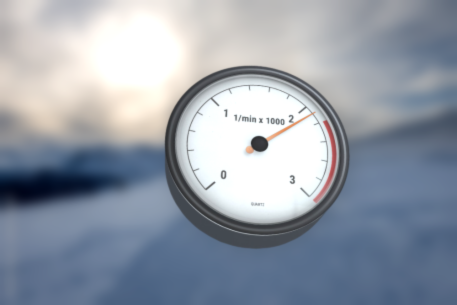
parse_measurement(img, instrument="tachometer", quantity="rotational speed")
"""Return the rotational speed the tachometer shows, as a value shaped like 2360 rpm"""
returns 2100 rpm
